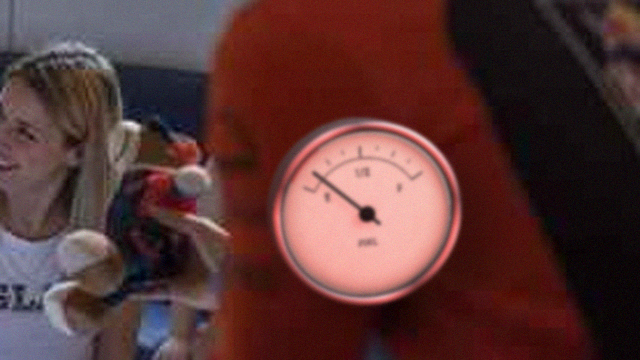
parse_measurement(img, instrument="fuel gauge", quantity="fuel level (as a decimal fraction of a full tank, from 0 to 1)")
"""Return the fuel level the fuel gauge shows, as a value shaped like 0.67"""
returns 0.125
